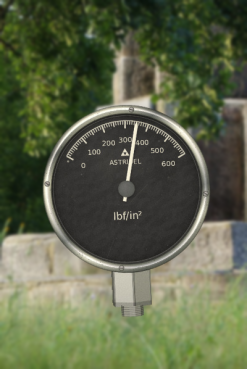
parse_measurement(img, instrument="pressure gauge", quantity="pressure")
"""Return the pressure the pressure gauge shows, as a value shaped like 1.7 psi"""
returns 350 psi
